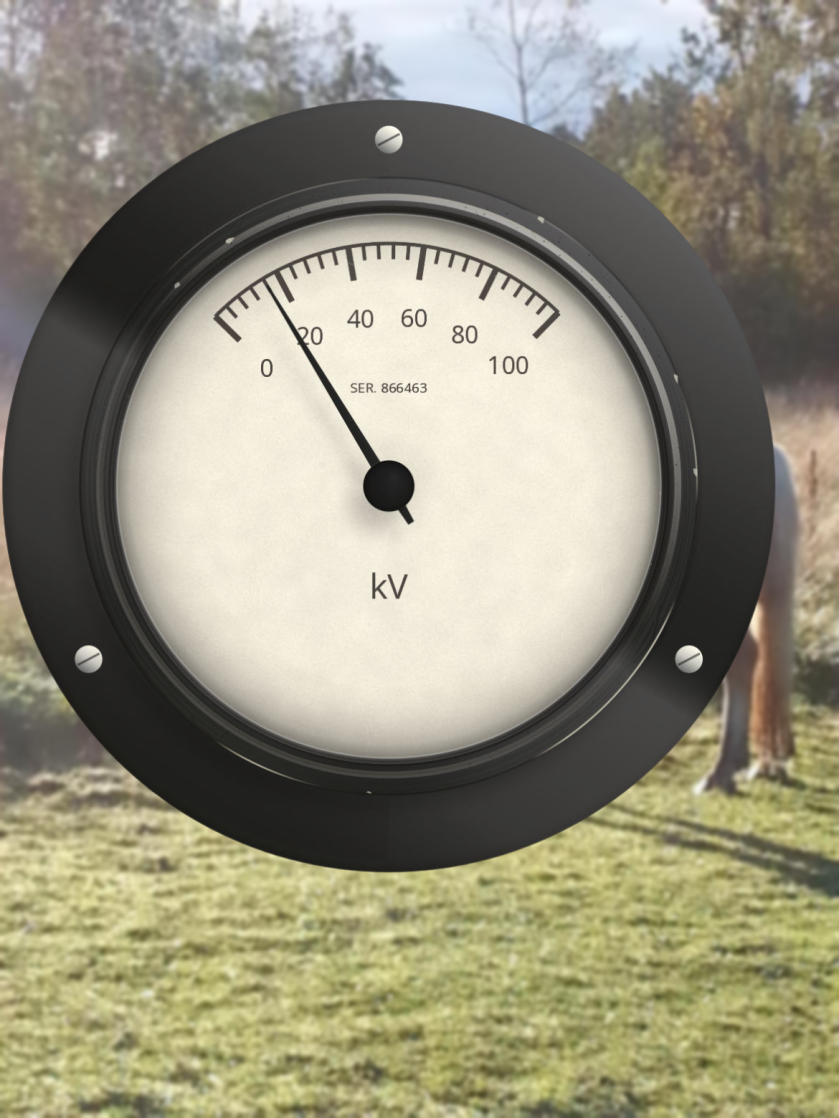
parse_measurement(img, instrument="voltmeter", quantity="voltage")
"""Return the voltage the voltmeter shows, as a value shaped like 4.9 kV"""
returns 16 kV
